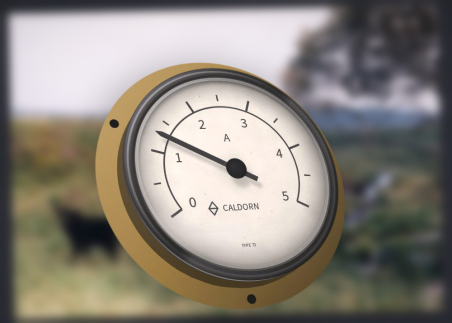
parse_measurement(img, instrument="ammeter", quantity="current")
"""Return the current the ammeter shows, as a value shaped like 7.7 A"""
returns 1.25 A
